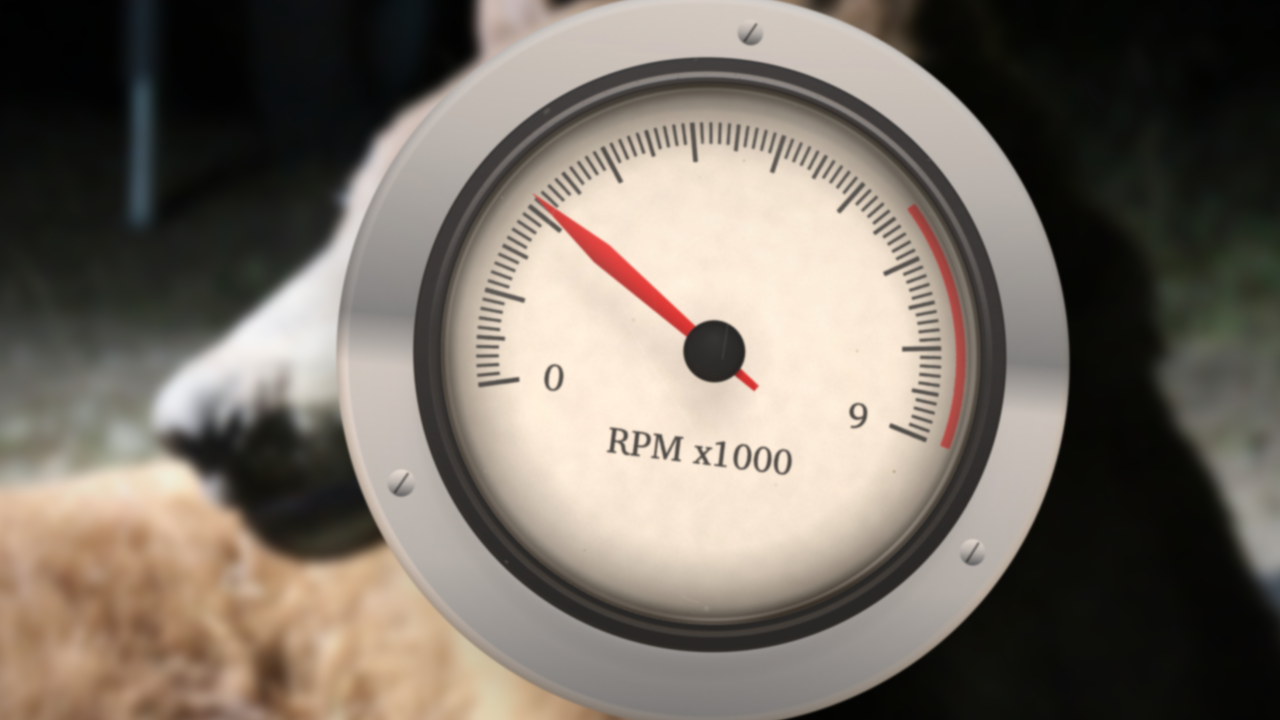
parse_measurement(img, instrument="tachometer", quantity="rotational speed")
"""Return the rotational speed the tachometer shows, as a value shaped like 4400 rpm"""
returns 2100 rpm
